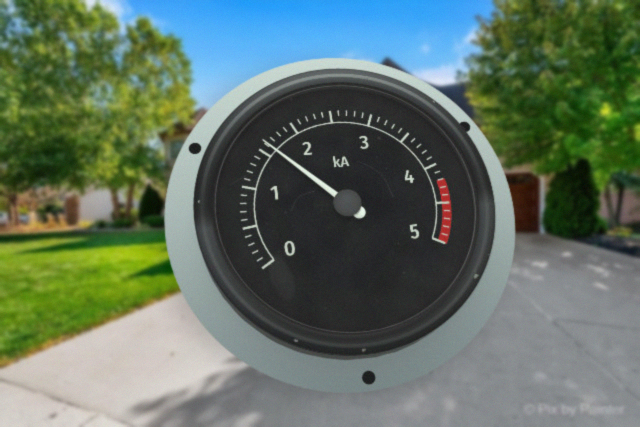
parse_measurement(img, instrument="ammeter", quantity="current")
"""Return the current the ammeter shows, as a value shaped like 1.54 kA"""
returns 1.6 kA
